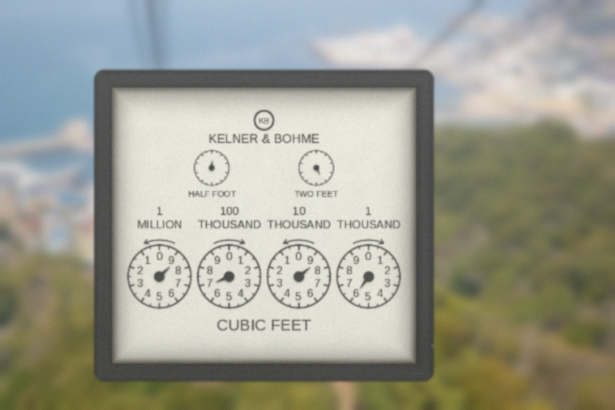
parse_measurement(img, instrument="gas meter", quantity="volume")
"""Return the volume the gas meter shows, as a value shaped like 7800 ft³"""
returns 868600 ft³
